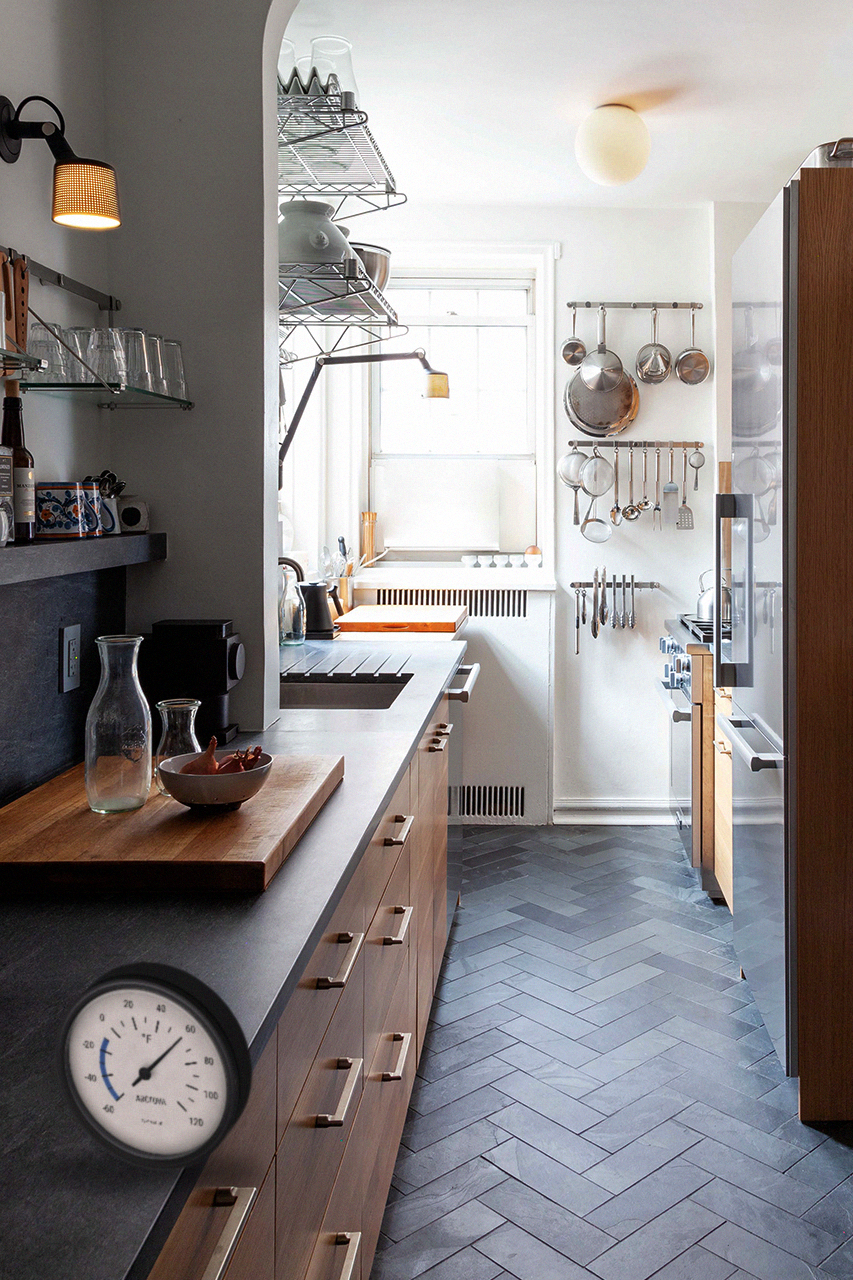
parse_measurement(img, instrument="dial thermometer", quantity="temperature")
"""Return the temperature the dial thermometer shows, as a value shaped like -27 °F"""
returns 60 °F
